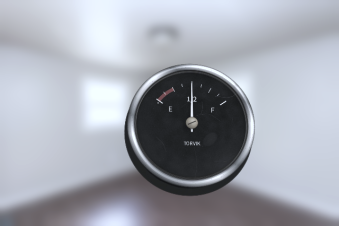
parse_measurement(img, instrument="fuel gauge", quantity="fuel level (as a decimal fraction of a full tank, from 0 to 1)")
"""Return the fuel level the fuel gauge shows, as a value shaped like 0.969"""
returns 0.5
